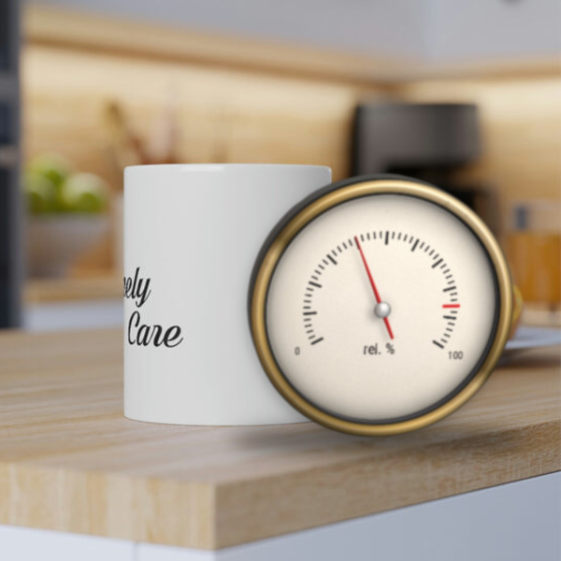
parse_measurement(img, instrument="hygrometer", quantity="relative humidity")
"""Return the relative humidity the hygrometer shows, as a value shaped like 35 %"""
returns 40 %
